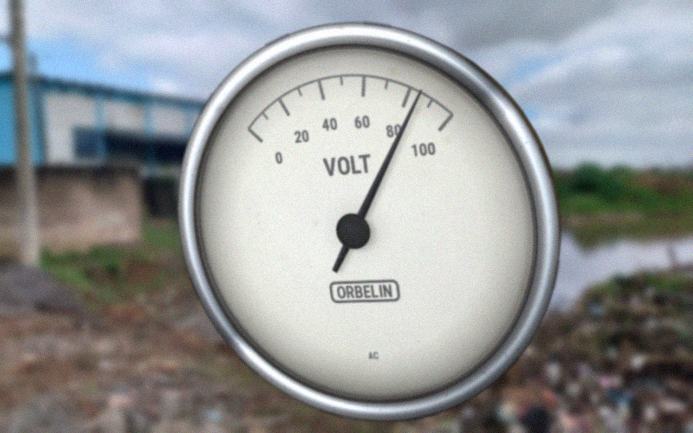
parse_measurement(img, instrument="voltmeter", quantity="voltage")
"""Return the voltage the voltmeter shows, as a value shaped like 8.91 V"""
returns 85 V
